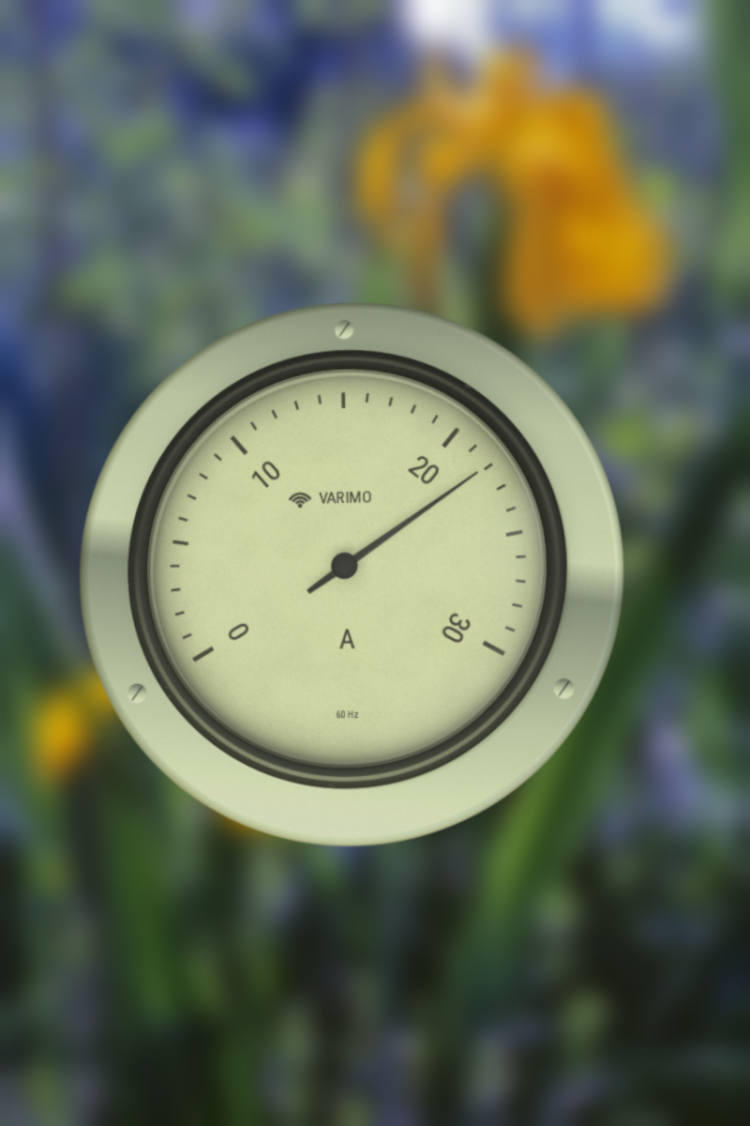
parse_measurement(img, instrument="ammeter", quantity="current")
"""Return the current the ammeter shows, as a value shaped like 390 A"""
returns 22 A
